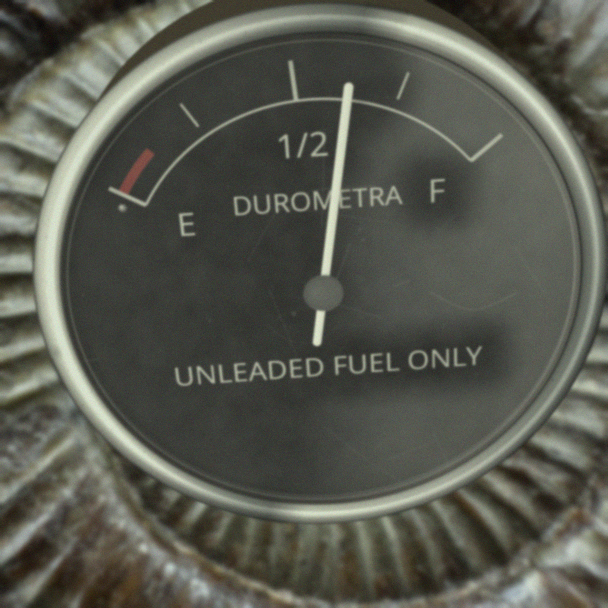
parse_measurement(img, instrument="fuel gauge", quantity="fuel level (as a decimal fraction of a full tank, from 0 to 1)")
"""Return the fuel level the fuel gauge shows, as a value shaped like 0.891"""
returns 0.625
